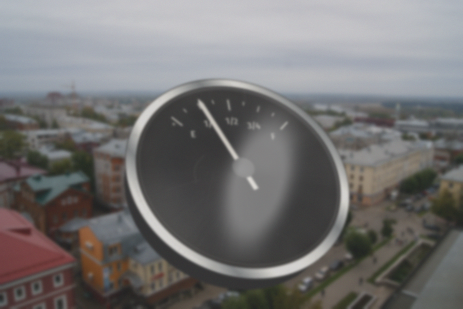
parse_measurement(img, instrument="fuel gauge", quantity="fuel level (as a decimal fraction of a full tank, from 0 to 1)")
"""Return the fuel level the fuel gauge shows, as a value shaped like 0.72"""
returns 0.25
